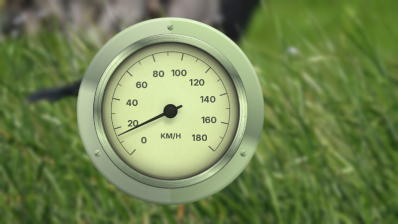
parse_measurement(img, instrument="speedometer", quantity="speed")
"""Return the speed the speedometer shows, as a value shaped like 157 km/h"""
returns 15 km/h
